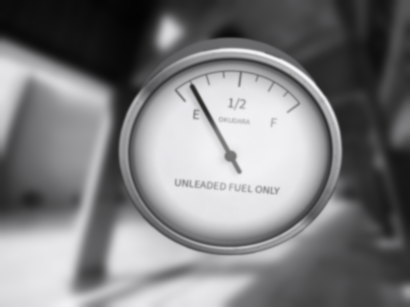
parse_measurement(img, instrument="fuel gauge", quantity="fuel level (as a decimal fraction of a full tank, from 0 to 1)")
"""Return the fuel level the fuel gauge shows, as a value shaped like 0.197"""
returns 0.125
